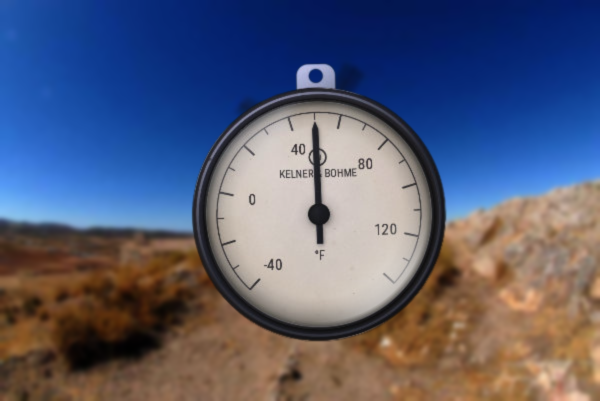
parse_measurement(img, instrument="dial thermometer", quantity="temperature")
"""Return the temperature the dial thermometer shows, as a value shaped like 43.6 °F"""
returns 50 °F
